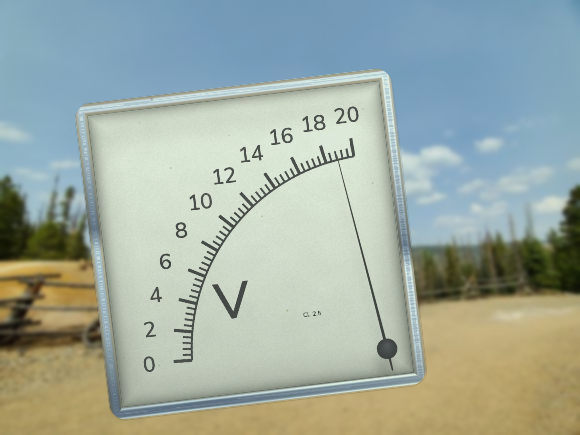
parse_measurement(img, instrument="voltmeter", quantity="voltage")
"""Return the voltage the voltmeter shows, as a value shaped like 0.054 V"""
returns 18.8 V
